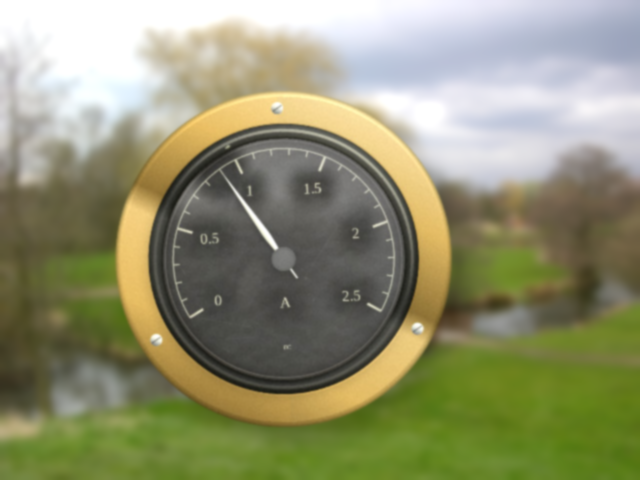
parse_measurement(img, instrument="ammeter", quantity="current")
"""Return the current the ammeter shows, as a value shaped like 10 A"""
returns 0.9 A
